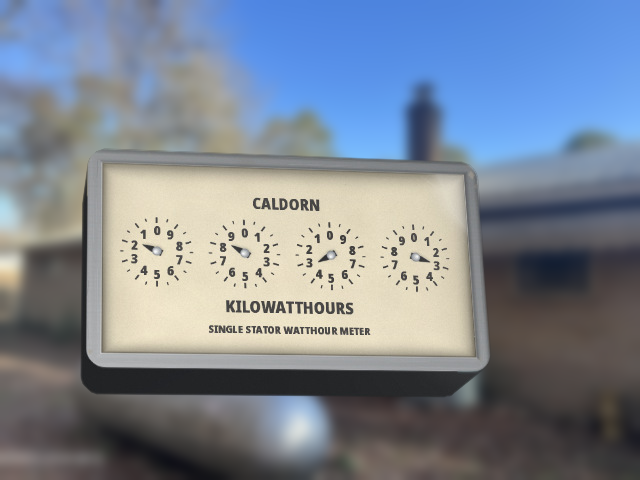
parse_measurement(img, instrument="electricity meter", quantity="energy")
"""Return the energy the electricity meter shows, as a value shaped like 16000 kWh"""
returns 1833 kWh
